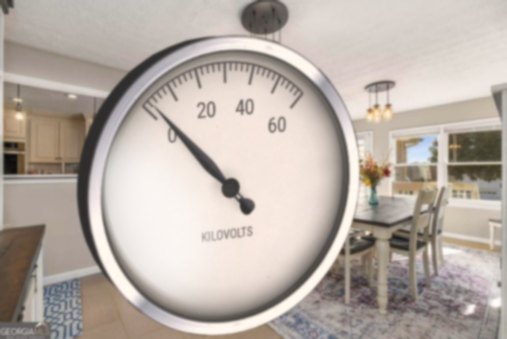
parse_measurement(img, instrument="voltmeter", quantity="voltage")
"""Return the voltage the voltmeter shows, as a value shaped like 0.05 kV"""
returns 2 kV
